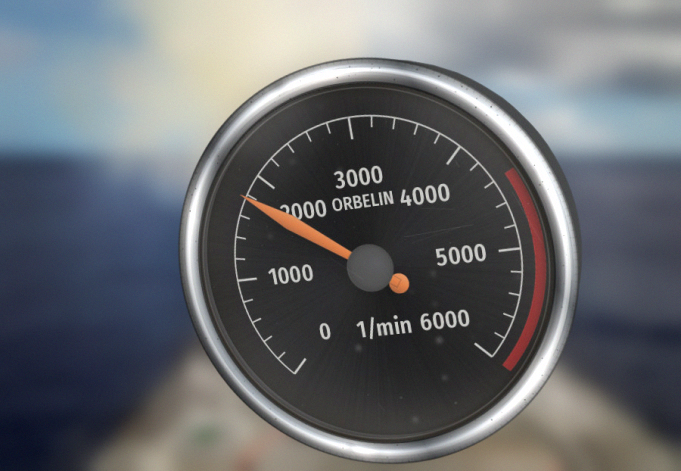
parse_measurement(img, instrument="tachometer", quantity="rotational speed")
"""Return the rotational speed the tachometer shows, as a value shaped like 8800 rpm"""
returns 1800 rpm
